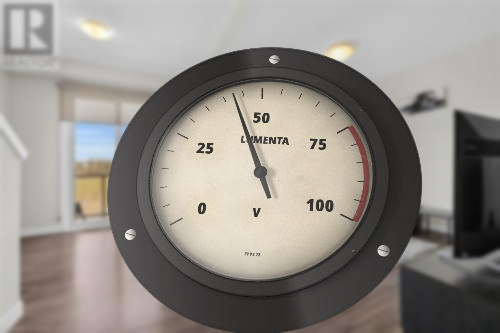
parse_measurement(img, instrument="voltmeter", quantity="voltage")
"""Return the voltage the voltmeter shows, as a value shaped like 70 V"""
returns 42.5 V
